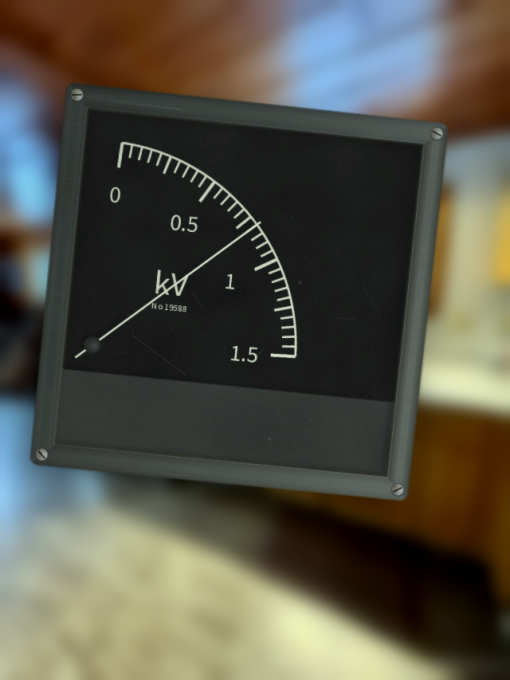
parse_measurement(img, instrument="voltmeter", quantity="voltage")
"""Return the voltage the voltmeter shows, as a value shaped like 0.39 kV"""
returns 0.8 kV
